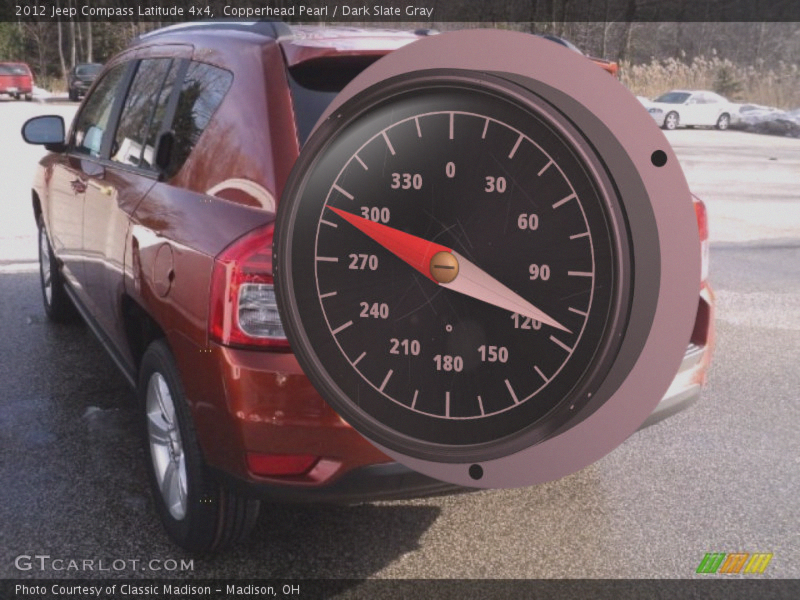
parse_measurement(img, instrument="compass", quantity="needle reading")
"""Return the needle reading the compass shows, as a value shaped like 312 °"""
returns 292.5 °
